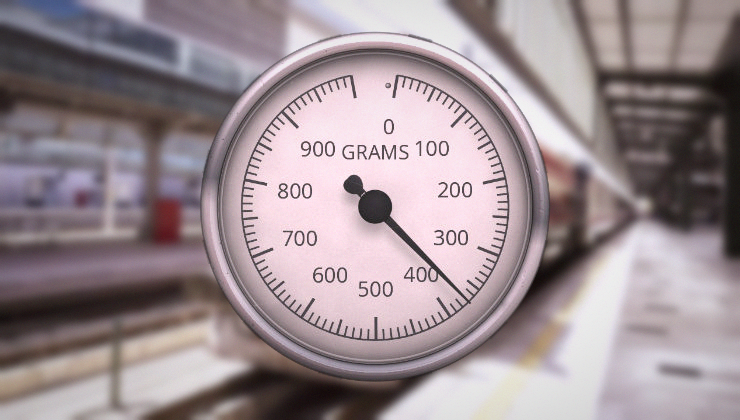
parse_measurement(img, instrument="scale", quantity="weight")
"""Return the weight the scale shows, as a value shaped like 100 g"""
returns 370 g
